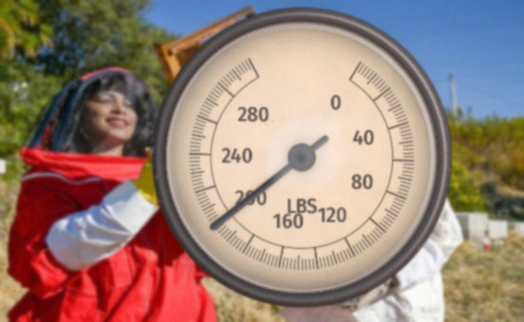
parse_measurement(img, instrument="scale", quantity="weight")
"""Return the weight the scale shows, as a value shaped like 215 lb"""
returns 200 lb
